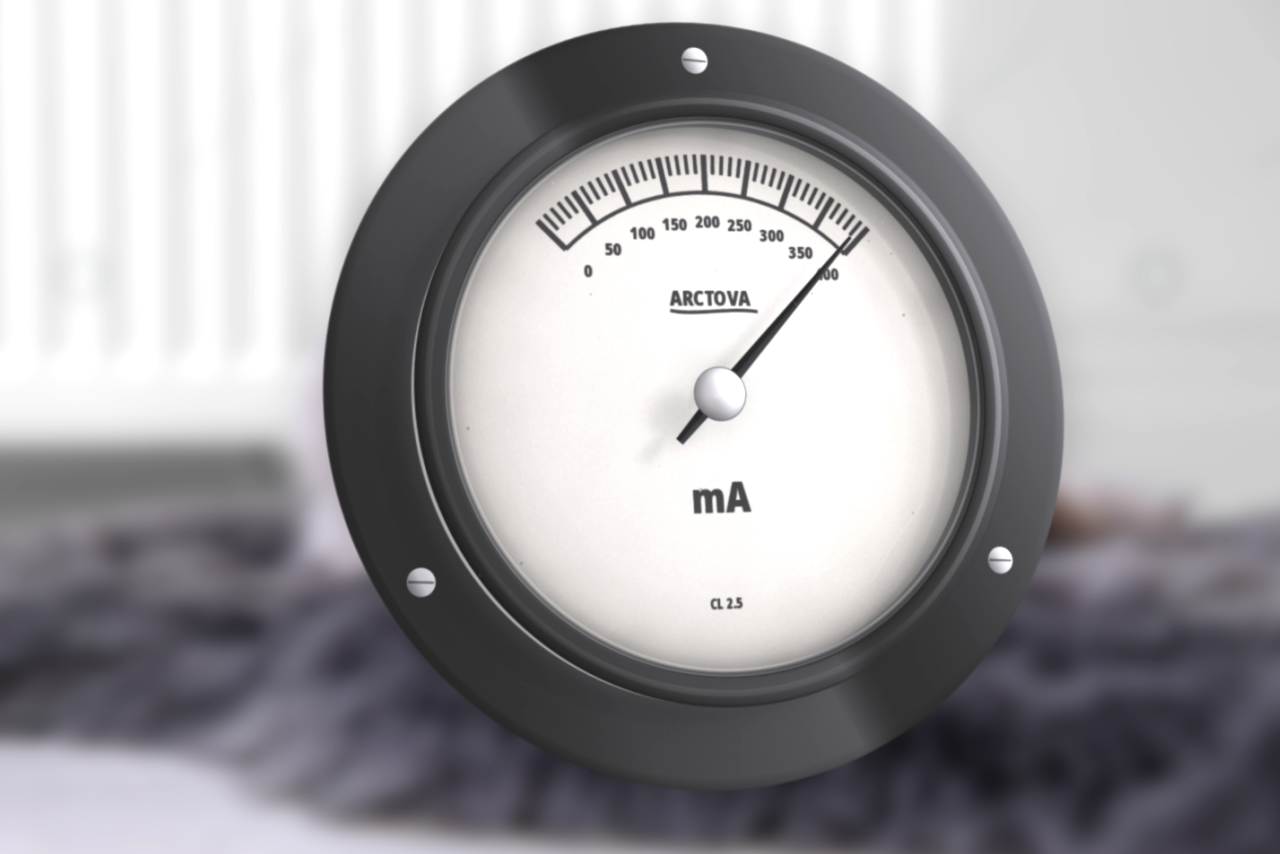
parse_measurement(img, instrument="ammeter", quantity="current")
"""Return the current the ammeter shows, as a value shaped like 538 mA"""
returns 390 mA
